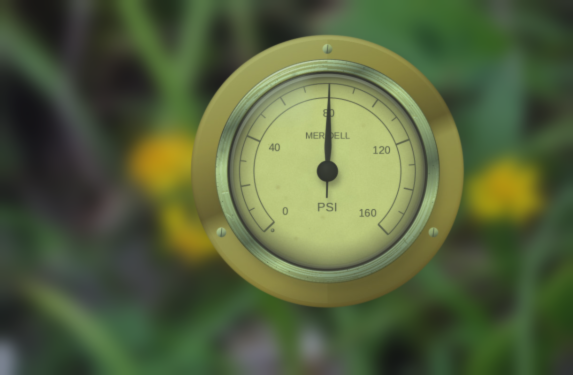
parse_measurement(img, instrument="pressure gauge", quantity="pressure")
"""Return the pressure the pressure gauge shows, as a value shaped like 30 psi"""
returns 80 psi
